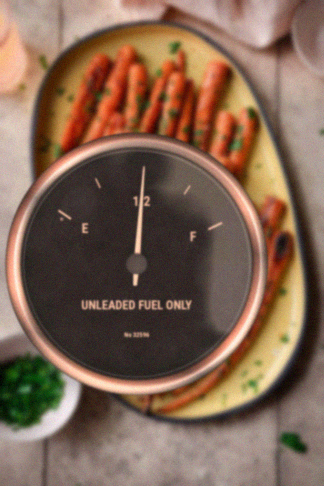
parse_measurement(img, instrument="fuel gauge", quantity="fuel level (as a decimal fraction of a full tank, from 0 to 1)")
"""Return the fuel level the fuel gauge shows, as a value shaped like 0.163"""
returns 0.5
